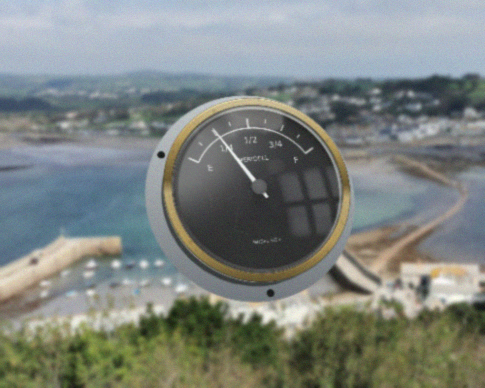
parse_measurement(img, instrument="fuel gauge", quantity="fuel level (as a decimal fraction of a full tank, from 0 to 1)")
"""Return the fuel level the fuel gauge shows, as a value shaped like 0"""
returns 0.25
